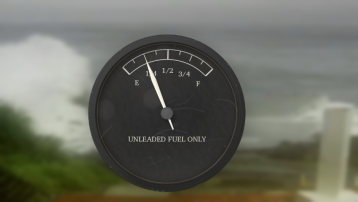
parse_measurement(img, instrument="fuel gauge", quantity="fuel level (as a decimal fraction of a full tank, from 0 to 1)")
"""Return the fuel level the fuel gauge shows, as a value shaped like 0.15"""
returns 0.25
